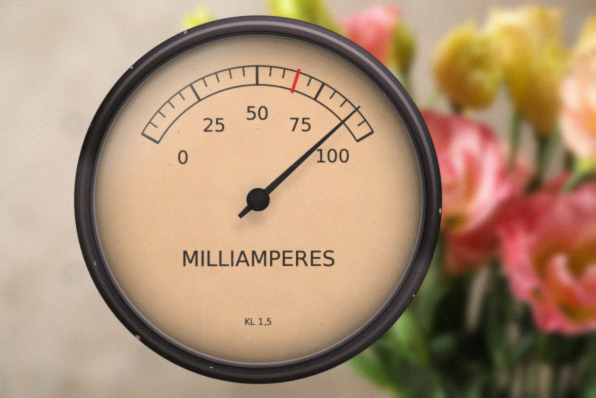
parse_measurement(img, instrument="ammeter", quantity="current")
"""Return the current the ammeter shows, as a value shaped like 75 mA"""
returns 90 mA
